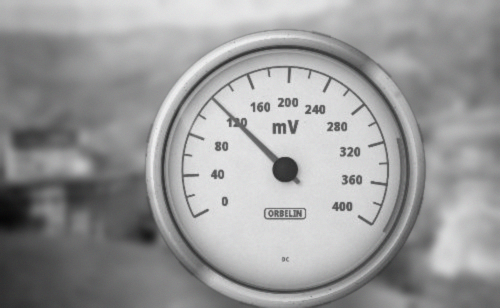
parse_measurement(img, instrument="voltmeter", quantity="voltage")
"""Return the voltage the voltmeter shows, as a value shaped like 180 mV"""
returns 120 mV
